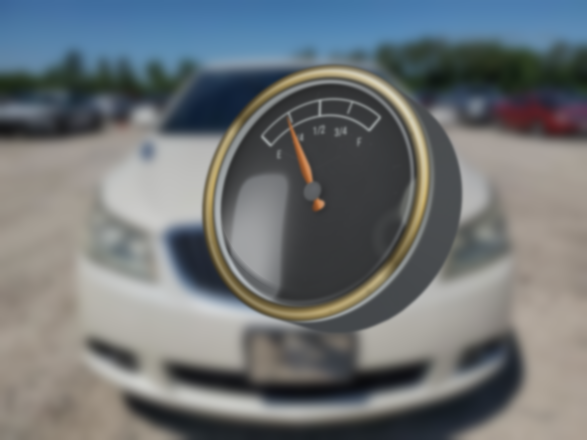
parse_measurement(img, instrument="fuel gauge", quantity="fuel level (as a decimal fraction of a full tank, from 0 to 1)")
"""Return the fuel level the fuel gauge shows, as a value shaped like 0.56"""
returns 0.25
